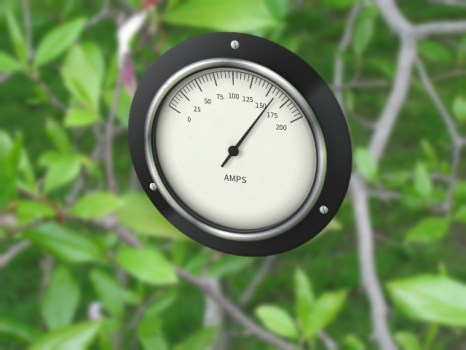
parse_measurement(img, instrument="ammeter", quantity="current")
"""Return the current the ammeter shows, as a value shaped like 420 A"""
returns 160 A
